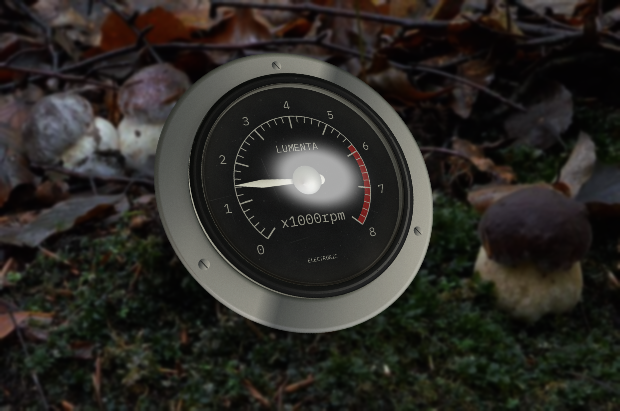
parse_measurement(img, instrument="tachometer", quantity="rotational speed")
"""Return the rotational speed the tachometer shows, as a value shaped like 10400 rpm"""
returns 1400 rpm
